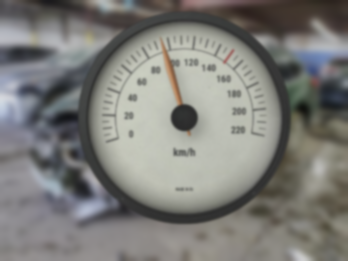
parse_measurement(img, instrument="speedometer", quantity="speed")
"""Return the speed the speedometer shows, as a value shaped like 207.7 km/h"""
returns 95 km/h
